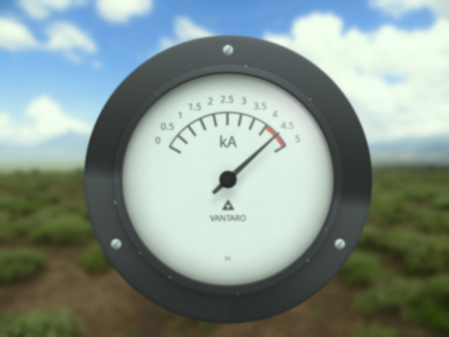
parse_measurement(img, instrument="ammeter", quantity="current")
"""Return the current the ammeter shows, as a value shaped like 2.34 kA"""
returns 4.5 kA
